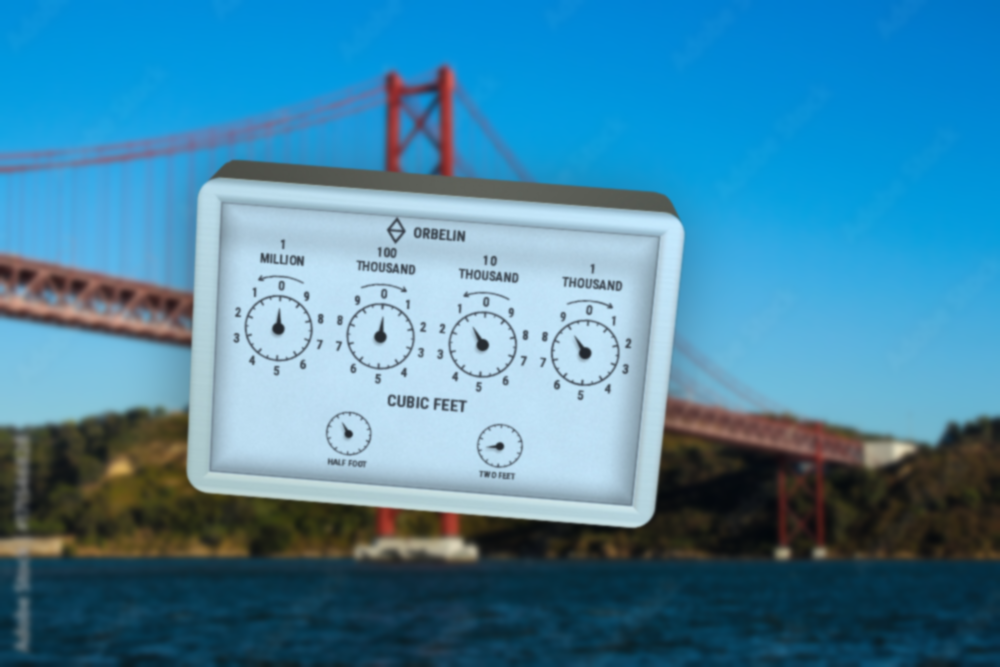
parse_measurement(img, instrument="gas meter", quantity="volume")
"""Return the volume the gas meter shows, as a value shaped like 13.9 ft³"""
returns 900 ft³
